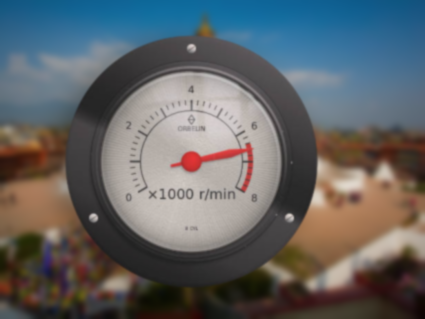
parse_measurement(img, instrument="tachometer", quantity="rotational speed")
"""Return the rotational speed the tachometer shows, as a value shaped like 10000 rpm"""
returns 6600 rpm
